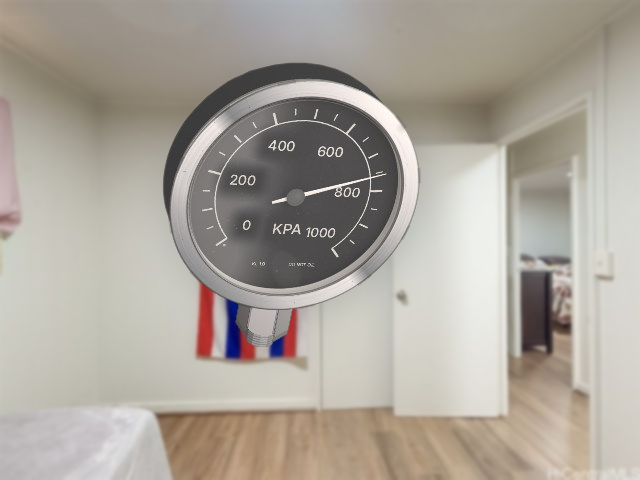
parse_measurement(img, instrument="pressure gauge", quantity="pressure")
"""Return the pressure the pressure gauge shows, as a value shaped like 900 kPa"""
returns 750 kPa
